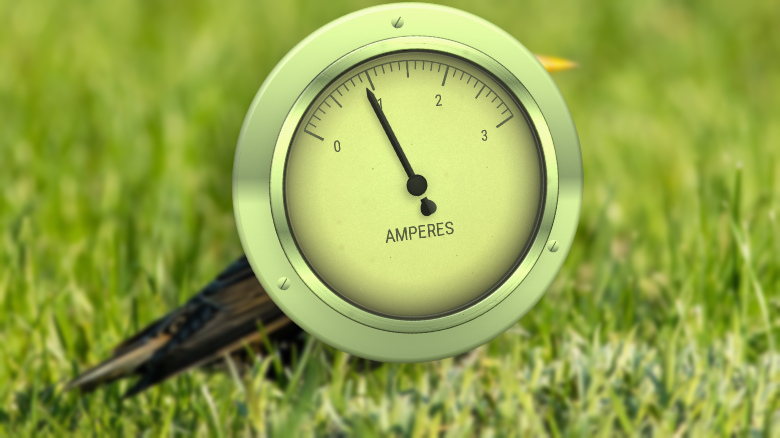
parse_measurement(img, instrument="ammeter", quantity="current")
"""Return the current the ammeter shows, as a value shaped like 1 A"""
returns 0.9 A
